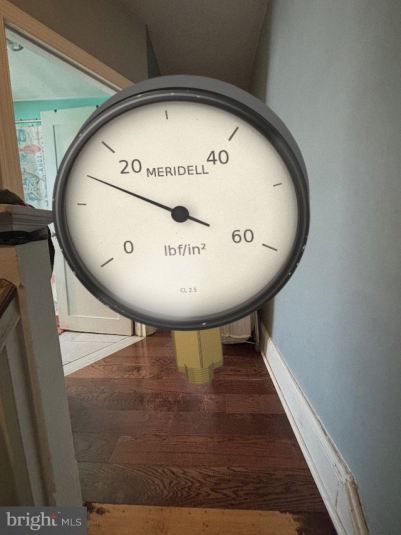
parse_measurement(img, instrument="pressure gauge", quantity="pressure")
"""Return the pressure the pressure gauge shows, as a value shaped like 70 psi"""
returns 15 psi
